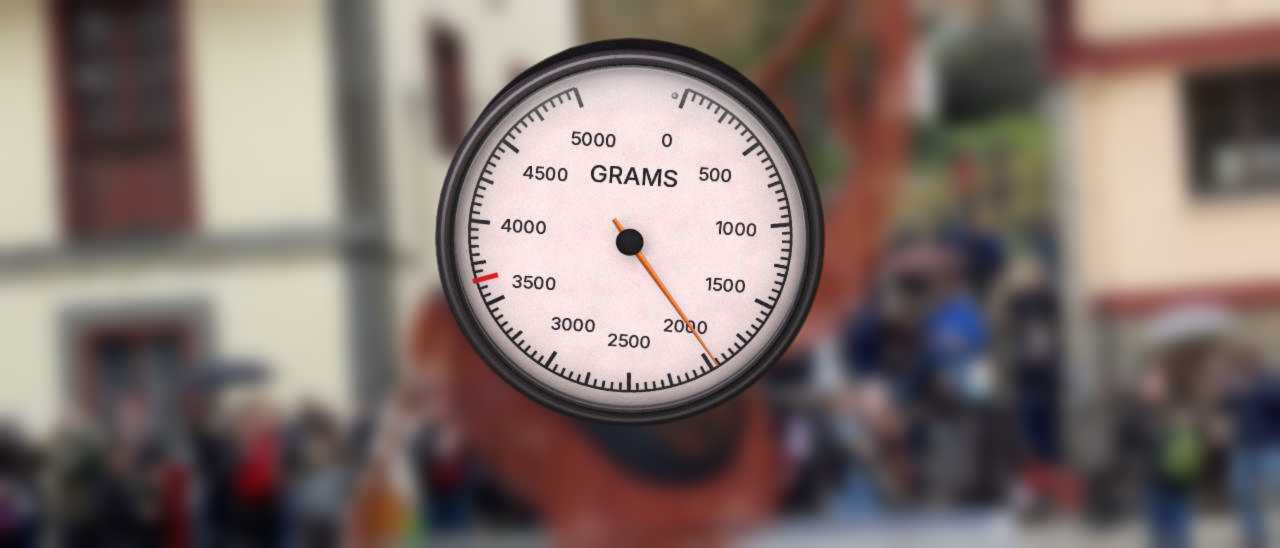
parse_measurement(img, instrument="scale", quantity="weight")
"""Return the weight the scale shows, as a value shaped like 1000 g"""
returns 1950 g
